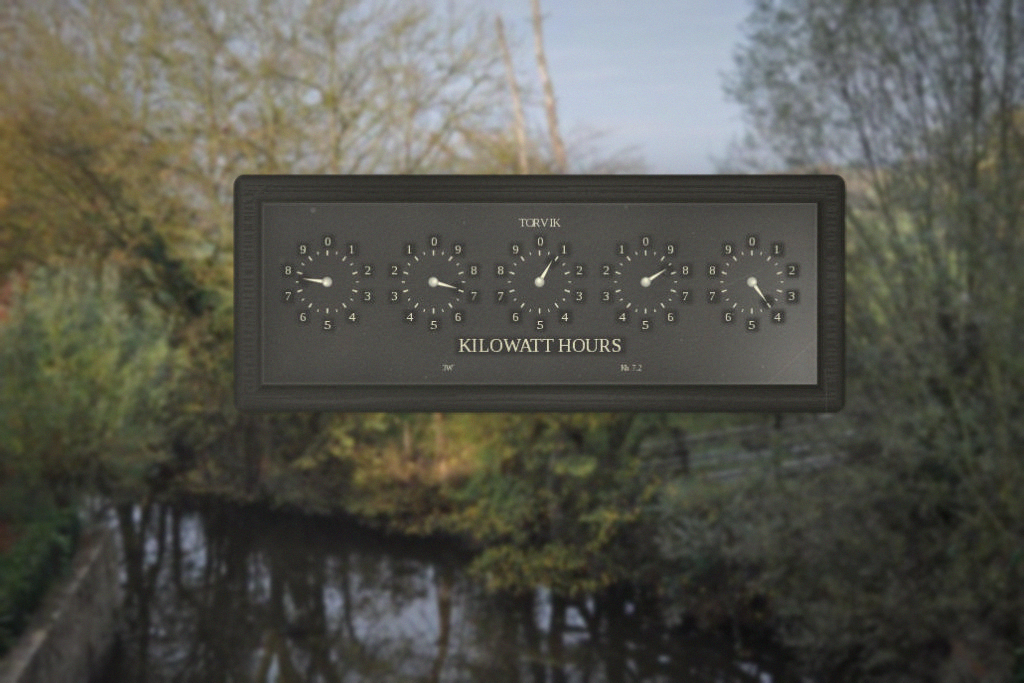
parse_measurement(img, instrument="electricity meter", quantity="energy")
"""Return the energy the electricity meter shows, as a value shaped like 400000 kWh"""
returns 77084 kWh
